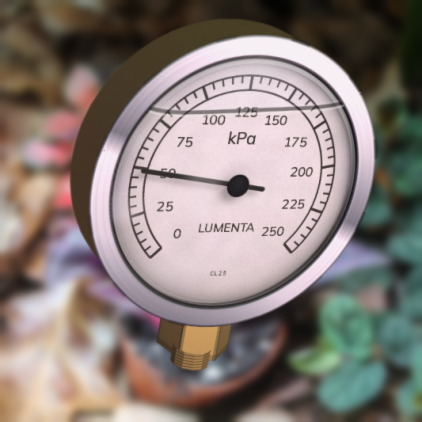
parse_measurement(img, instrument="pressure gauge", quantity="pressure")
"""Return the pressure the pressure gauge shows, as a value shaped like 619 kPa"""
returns 50 kPa
